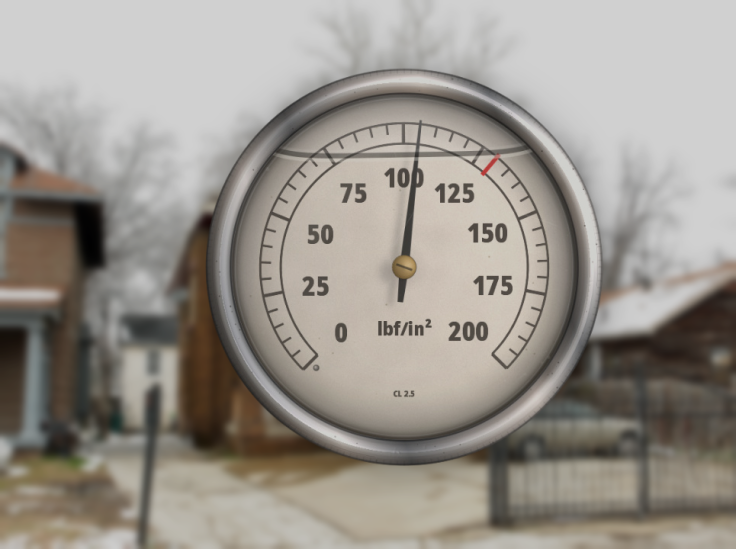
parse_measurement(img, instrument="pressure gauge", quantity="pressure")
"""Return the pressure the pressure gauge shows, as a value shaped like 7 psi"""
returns 105 psi
